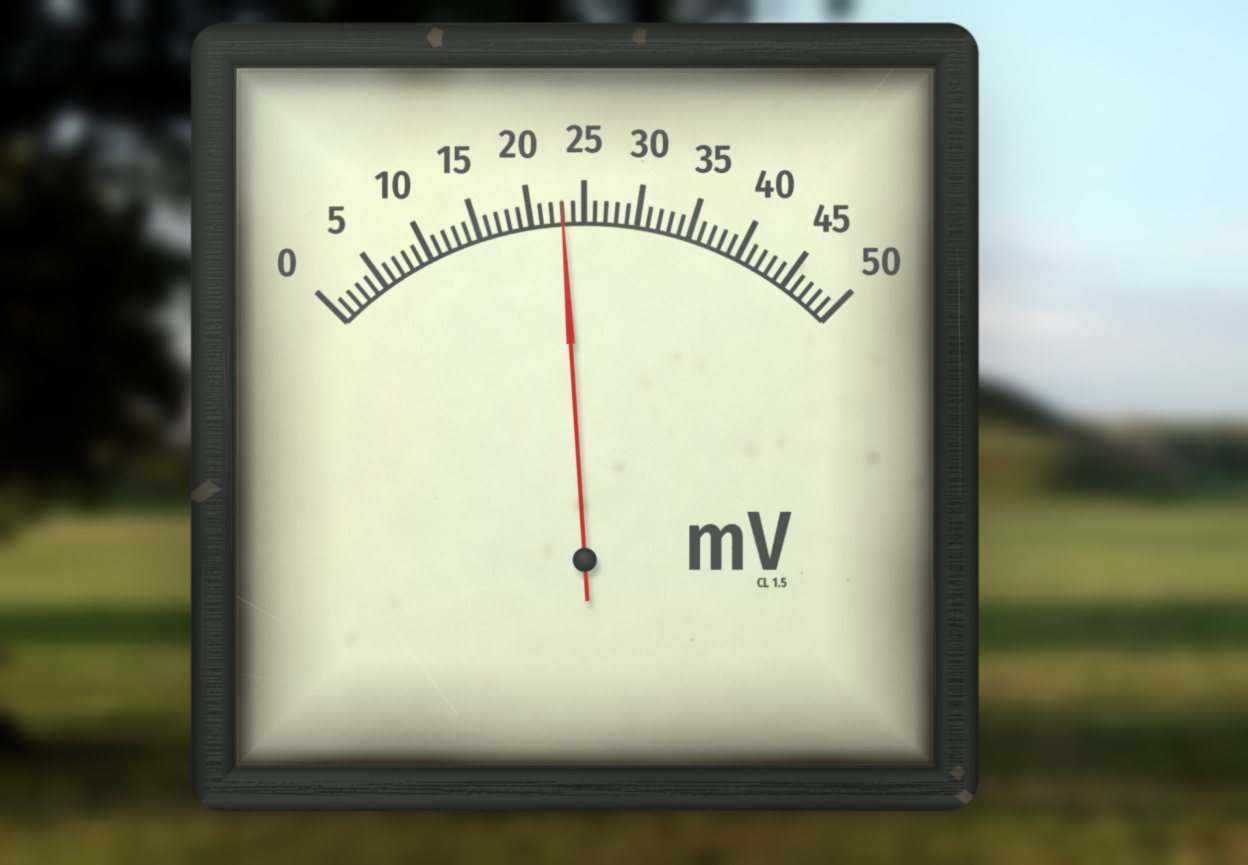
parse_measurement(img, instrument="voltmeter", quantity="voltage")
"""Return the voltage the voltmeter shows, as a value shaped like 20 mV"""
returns 23 mV
